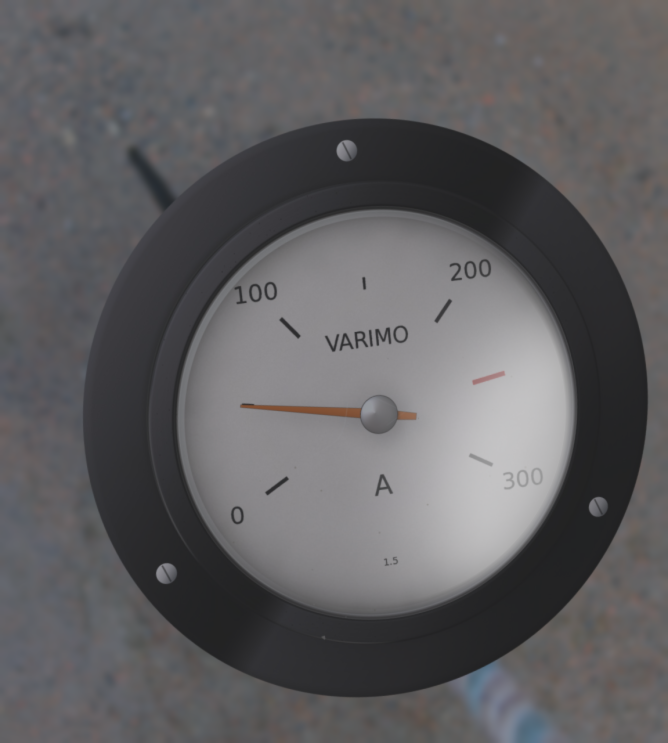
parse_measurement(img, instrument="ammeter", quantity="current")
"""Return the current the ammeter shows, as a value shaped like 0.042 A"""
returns 50 A
